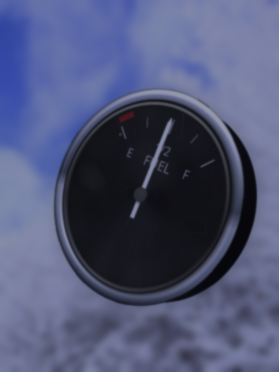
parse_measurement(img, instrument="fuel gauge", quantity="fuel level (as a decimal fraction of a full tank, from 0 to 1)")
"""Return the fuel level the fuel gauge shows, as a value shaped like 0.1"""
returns 0.5
